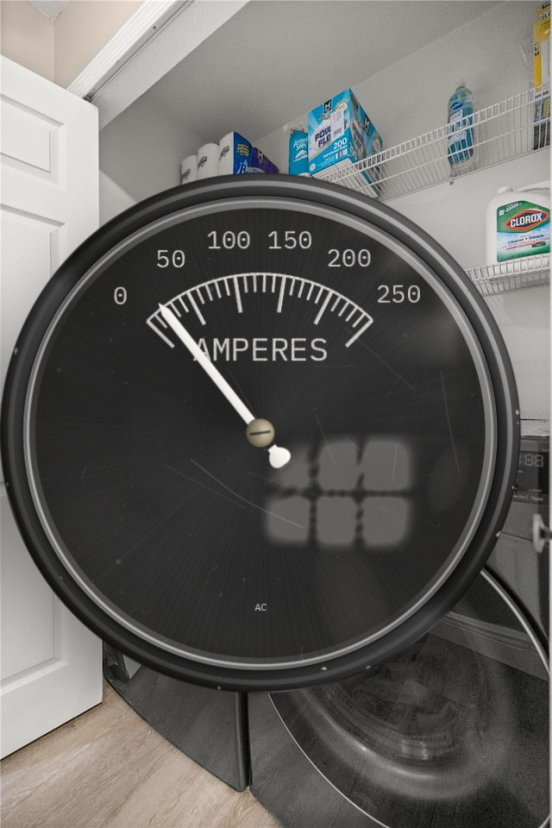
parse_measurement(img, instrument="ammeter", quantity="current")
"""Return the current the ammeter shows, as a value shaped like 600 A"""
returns 20 A
